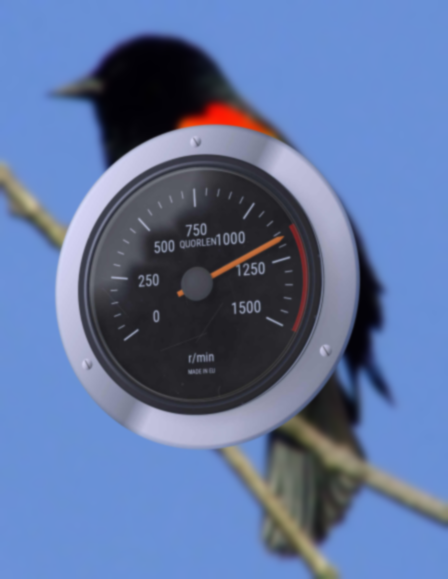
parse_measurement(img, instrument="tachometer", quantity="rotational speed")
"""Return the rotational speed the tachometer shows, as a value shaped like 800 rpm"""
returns 1175 rpm
